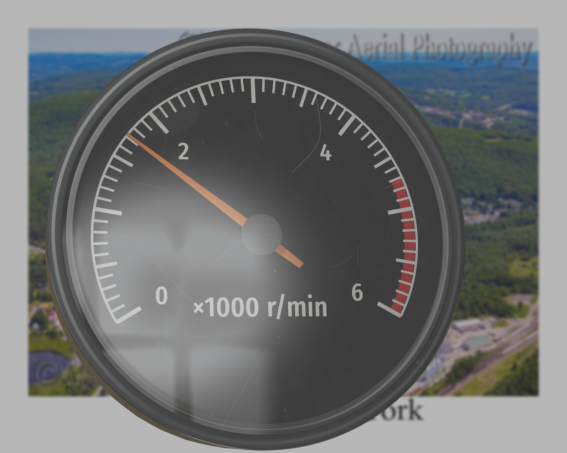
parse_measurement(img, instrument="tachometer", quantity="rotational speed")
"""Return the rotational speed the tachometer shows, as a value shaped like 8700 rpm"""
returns 1700 rpm
